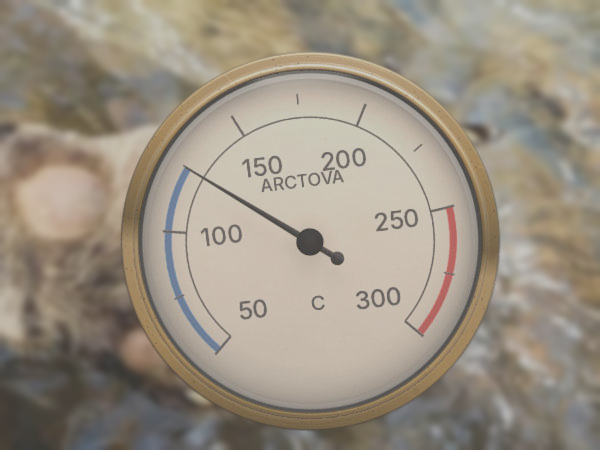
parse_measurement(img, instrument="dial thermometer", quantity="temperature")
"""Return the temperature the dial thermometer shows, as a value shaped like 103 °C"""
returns 125 °C
